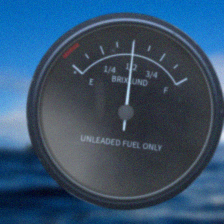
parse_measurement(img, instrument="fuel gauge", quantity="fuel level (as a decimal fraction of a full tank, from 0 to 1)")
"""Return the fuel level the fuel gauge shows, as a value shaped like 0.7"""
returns 0.5
